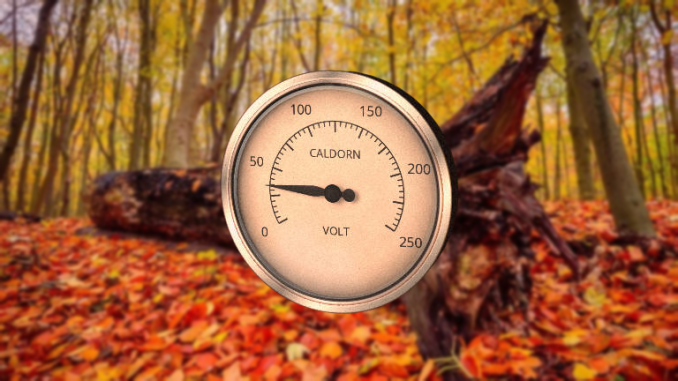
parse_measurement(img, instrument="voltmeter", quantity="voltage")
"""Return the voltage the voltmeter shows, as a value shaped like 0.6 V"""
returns 35 V
